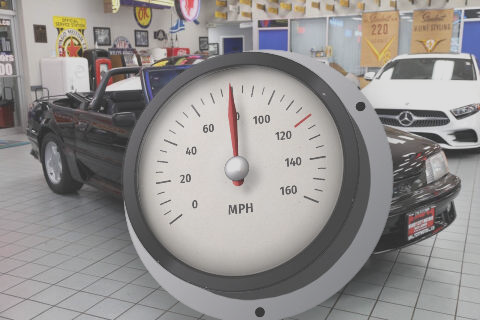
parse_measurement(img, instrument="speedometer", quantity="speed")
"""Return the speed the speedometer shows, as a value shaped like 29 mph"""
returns 80 mph
